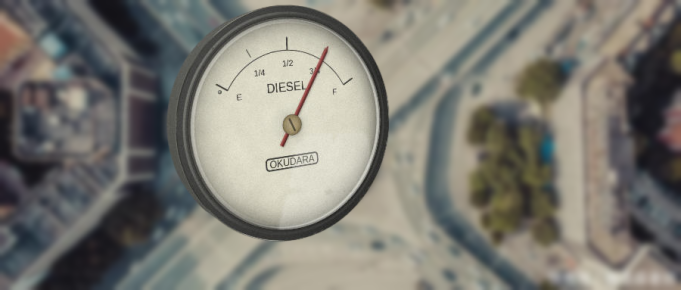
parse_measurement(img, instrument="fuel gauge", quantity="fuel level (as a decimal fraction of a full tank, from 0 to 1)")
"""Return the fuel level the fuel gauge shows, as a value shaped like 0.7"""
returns 0.75
